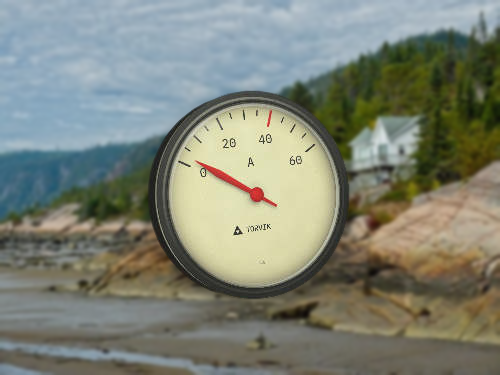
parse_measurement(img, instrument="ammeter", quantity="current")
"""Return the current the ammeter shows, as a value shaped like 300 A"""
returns 2.5 A
